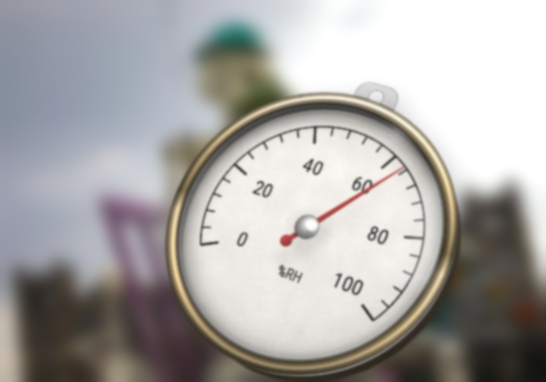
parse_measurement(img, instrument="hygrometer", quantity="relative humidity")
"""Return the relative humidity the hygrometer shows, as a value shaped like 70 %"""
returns 64 %
